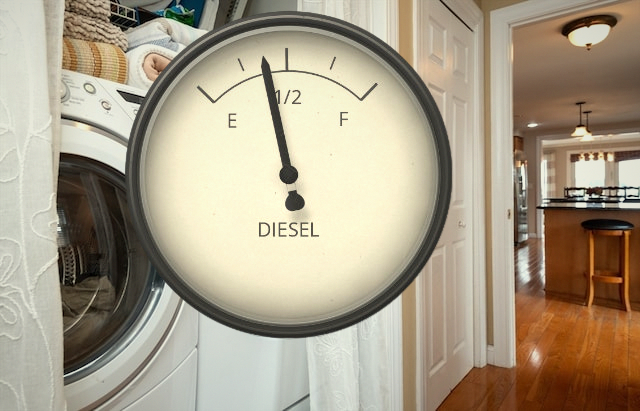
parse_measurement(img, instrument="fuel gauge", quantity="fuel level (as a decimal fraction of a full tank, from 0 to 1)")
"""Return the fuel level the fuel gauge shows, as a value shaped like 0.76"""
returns 0.375
